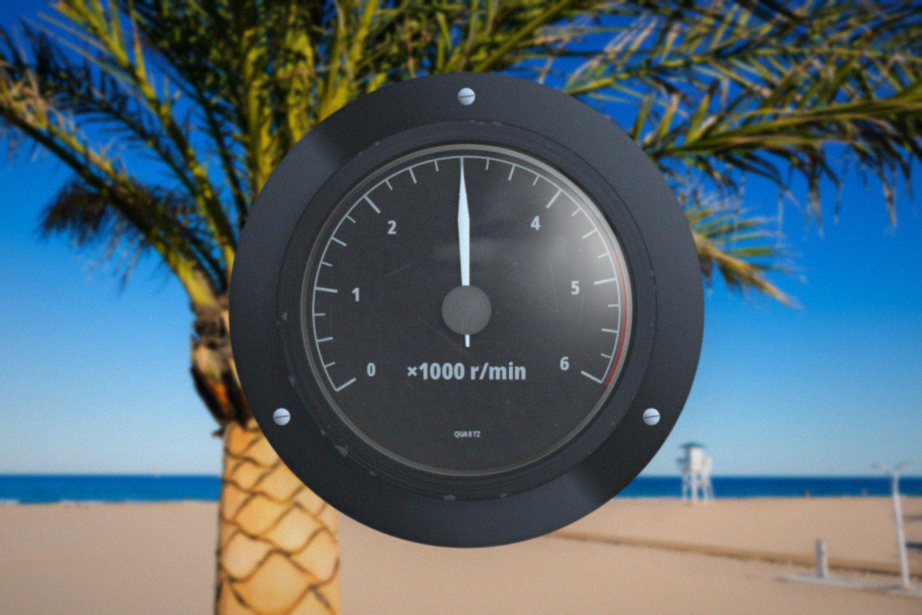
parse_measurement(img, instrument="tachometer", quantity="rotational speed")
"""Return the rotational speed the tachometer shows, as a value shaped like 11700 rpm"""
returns 3000 rpm
